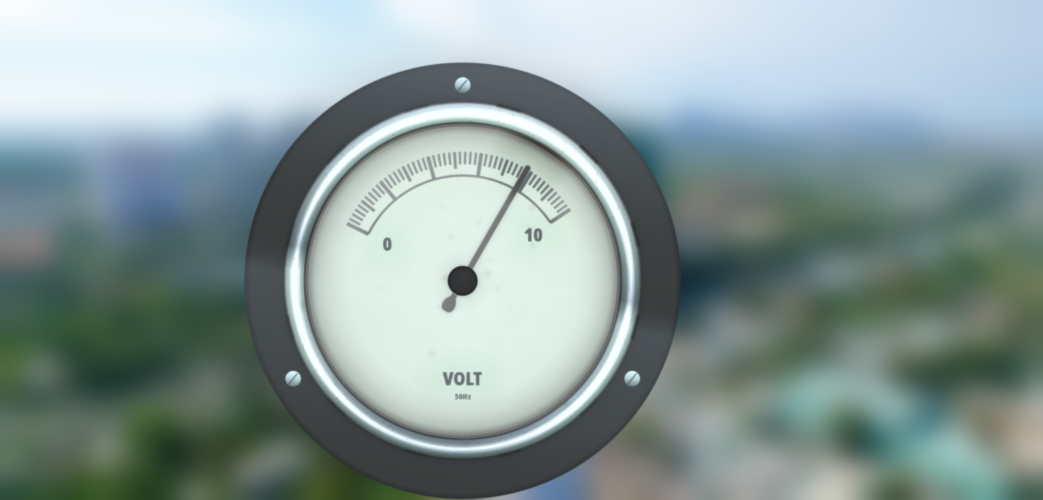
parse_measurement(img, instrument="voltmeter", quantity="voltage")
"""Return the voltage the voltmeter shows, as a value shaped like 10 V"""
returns 7.8 V
